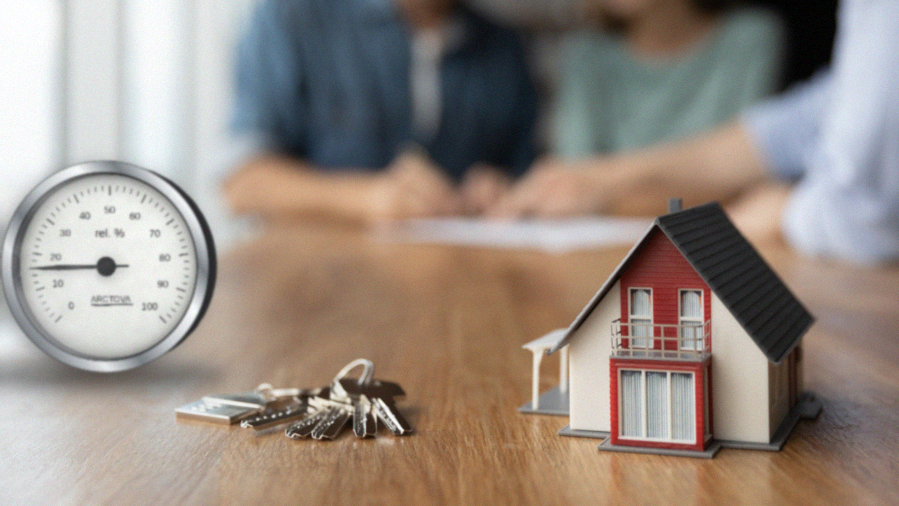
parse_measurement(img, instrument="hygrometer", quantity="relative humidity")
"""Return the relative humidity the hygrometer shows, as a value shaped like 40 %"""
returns 16 %
